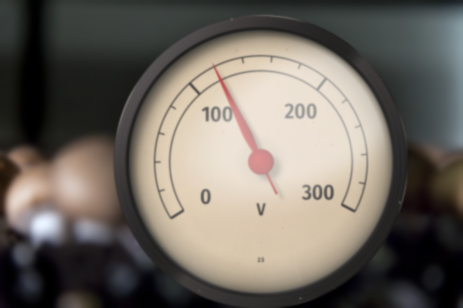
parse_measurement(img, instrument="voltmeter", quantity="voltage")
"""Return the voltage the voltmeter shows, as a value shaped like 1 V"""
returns 120 V
